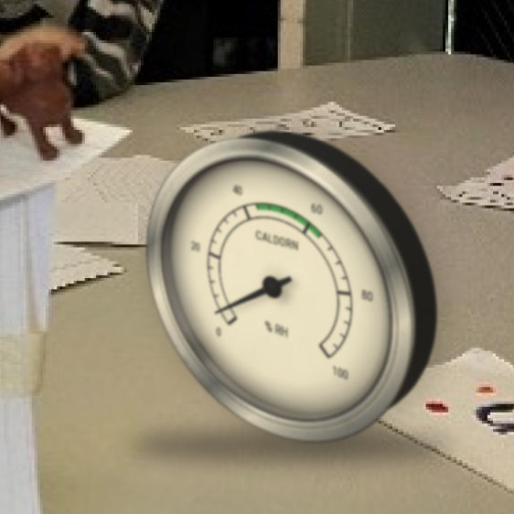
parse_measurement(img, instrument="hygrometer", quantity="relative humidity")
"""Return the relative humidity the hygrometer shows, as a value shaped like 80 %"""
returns 4 %
